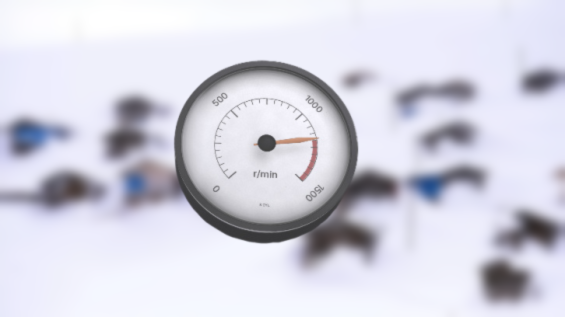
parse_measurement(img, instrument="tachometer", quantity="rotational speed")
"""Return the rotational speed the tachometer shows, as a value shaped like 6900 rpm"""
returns 1200 rpm
